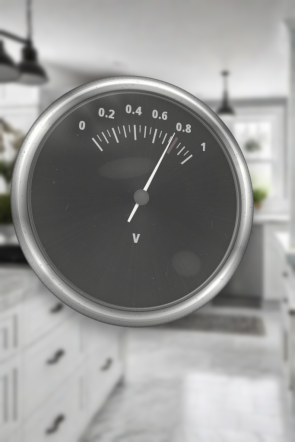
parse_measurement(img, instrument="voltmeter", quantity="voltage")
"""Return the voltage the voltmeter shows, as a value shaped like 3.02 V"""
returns 0.75 V
